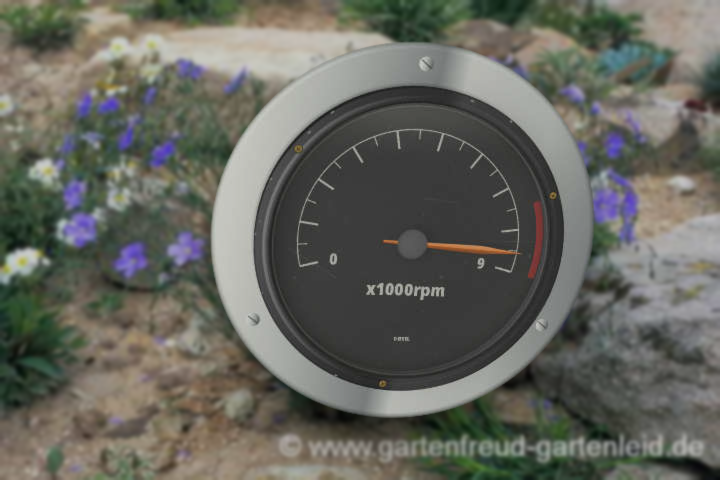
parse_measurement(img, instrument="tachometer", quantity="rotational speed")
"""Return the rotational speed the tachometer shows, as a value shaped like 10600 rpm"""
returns 8500 rpm
